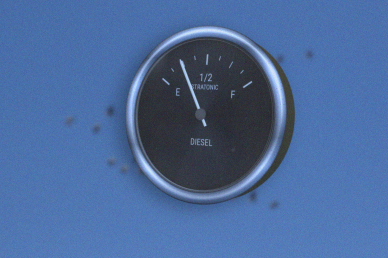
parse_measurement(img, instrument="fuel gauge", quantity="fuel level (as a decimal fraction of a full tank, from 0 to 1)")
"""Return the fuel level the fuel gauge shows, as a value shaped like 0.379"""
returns 0.25
